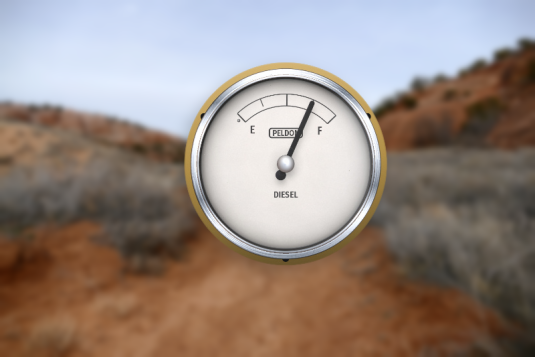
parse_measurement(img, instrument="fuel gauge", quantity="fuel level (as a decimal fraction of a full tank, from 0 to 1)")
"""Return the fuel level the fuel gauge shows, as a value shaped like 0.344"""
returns 0.75
